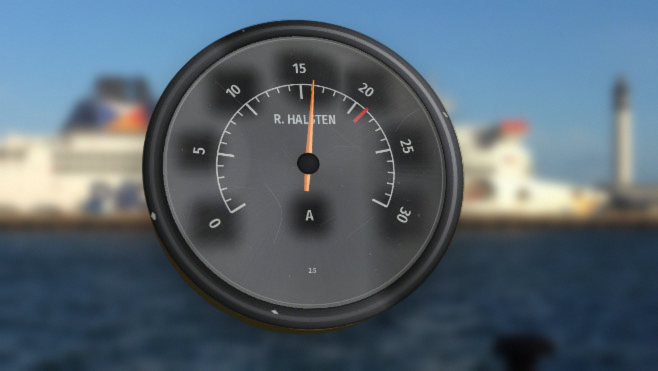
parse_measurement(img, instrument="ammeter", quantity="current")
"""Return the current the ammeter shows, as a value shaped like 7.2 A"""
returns 16 A
